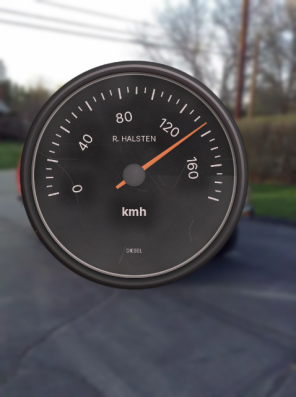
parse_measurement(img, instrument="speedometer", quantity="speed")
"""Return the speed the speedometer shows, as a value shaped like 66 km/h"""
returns 135 km/h
